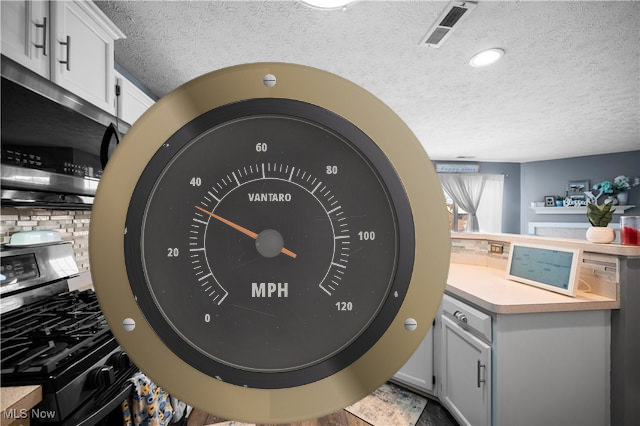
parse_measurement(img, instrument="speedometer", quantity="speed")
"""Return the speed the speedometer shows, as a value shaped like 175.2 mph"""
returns 34 mph
